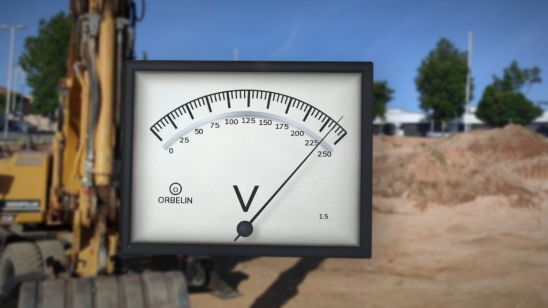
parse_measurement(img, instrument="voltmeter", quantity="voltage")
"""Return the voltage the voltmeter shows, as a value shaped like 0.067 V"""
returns 235 V
